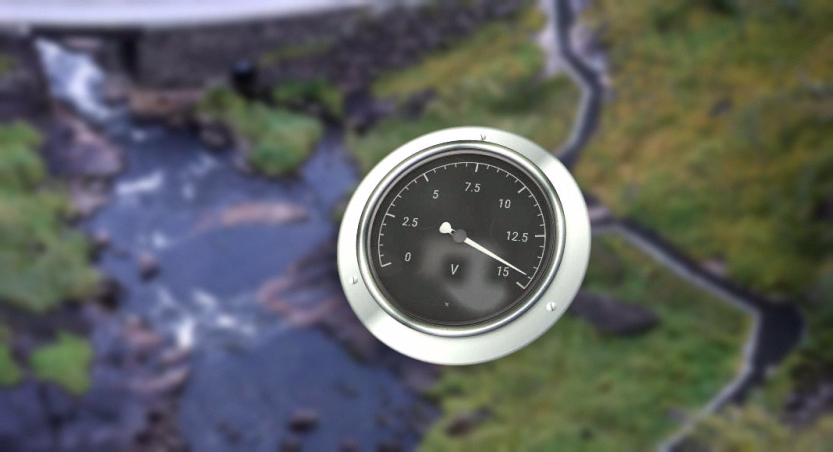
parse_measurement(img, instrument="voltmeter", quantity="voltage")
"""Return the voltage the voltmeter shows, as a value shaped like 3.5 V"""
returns 14.5 V
